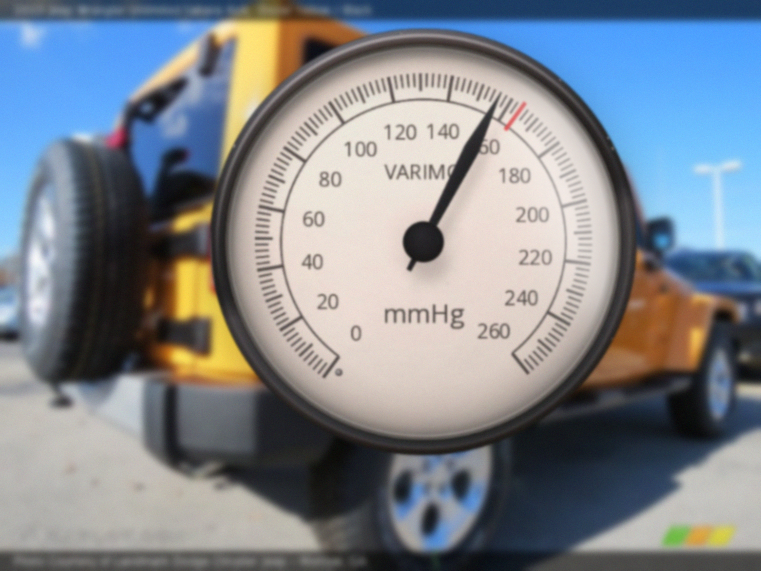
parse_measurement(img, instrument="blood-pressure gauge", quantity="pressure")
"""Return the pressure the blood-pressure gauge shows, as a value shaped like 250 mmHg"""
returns 156 mmHg
